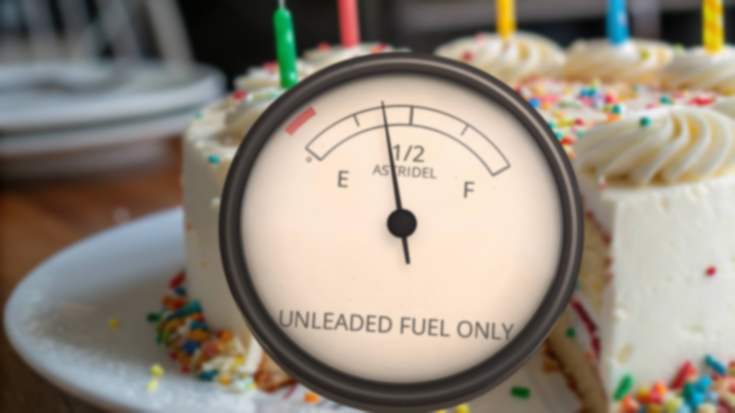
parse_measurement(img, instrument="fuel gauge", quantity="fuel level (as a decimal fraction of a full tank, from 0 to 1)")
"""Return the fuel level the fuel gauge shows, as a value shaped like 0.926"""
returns 0.375
